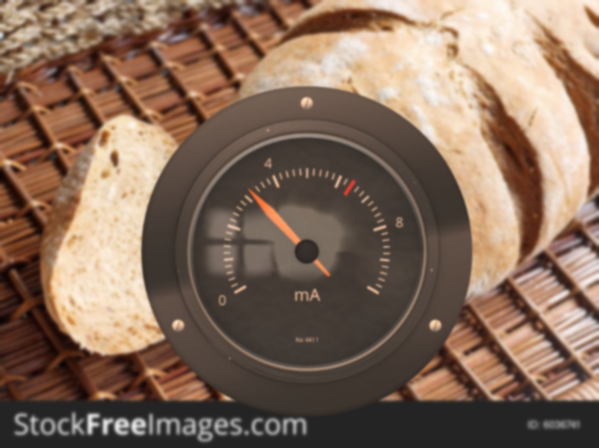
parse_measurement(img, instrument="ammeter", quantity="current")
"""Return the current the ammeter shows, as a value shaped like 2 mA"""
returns 3.2 mA
